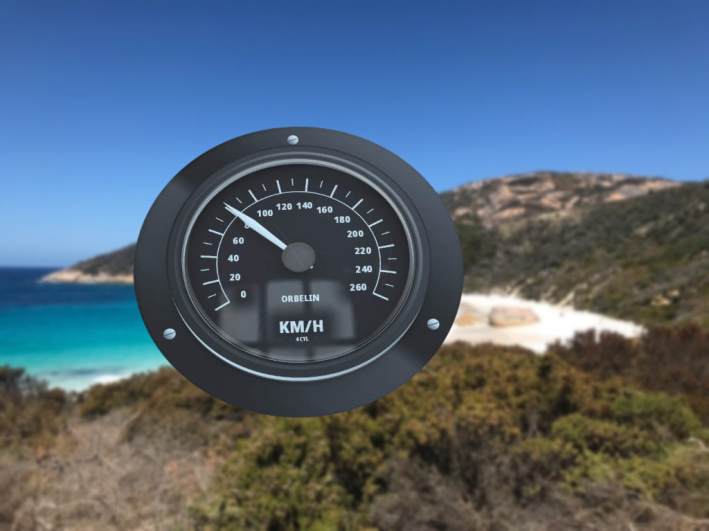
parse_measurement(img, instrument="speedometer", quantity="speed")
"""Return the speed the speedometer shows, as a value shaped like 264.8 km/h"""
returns 80 km/h
